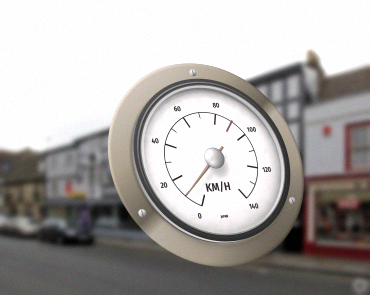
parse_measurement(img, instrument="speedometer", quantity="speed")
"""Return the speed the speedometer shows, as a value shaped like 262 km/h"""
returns 10 km/h
